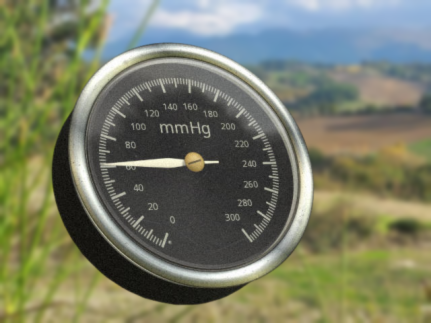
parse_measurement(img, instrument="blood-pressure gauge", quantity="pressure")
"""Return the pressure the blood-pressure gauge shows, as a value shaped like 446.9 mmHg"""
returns 60 mmHg
